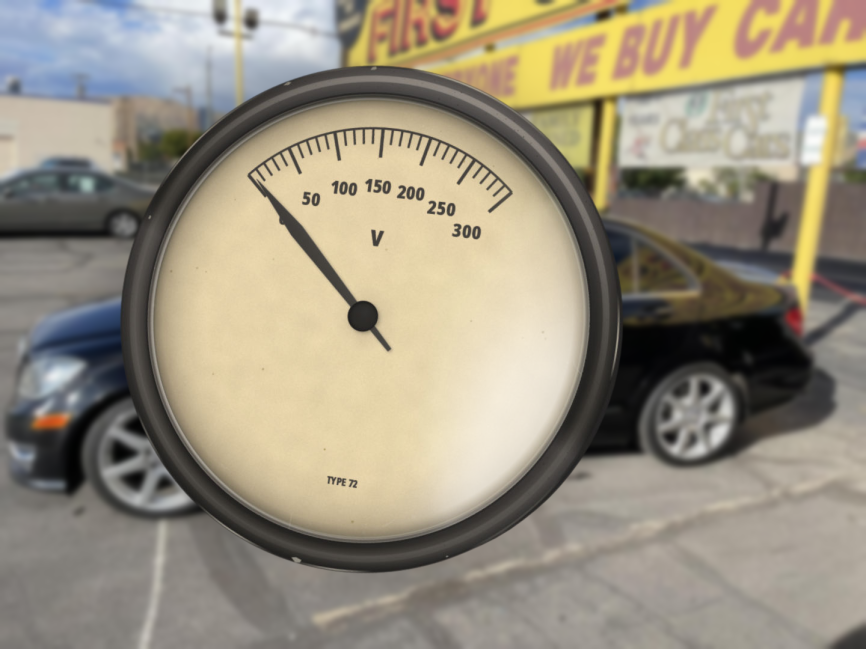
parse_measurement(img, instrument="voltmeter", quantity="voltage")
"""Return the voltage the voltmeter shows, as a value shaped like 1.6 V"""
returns 5 V
